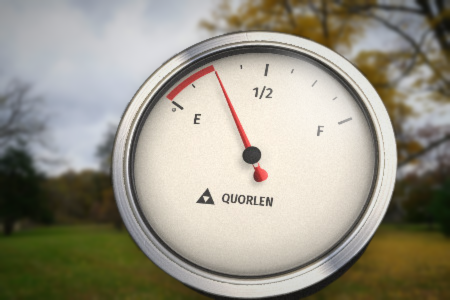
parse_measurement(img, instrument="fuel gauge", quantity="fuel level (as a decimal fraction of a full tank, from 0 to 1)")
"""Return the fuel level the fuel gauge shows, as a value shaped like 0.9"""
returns 0.25
